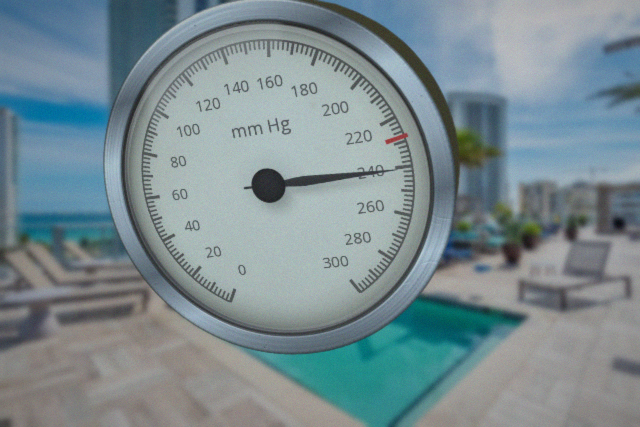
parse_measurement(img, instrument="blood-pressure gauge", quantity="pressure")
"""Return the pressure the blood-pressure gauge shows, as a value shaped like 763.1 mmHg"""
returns 240 mmHg
